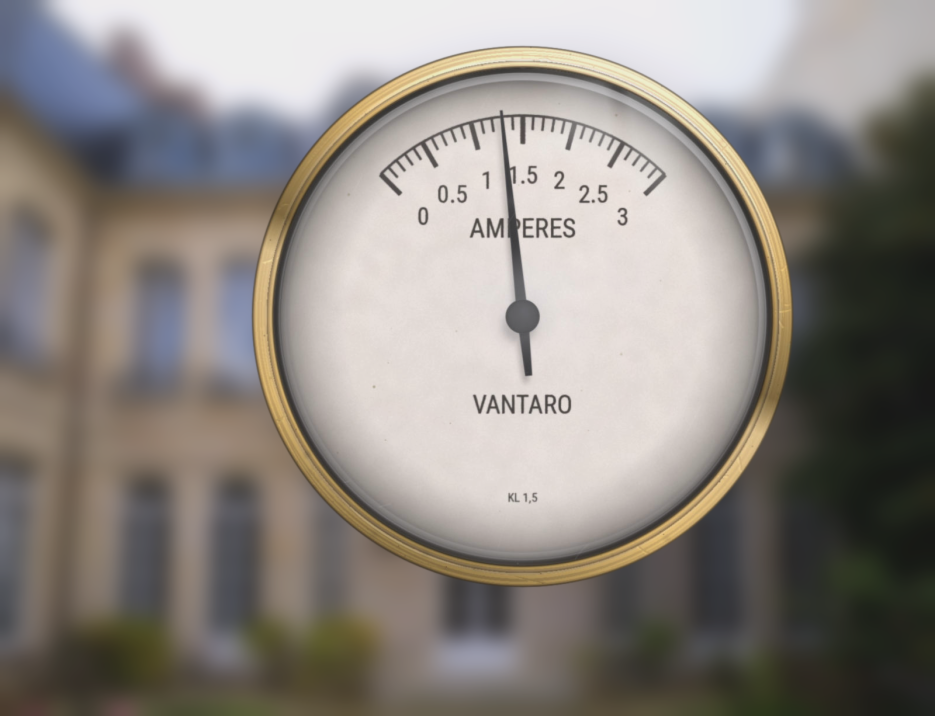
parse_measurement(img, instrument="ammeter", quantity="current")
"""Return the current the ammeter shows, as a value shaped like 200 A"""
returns 1.3 A
